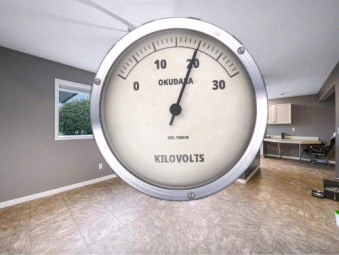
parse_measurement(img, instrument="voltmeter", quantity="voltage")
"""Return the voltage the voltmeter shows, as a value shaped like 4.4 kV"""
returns 20 kV
